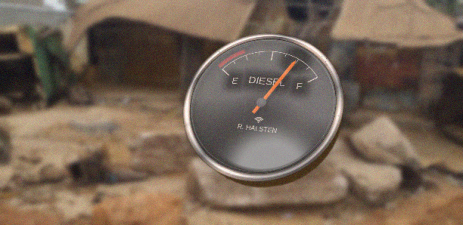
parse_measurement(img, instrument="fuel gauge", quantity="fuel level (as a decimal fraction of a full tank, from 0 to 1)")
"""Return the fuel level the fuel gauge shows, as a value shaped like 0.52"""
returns 0.75
